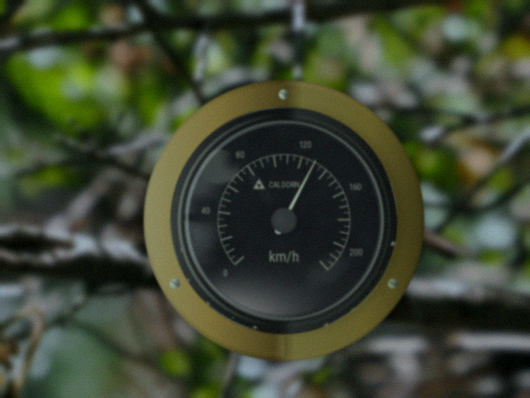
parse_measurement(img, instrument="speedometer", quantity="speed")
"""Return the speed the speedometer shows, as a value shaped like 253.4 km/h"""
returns 130 km/h
